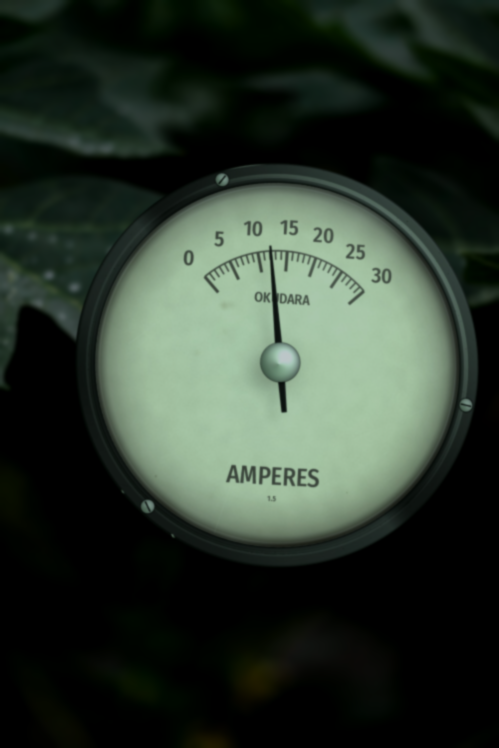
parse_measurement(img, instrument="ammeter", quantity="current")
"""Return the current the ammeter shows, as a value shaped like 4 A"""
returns 12 A
